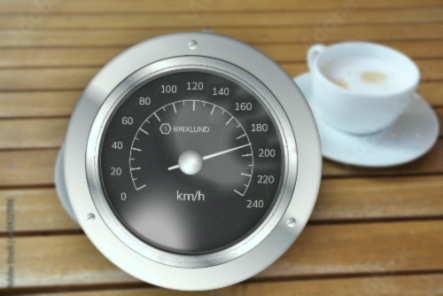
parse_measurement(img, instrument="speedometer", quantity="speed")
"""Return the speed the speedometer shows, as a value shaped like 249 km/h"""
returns 190 km/h
